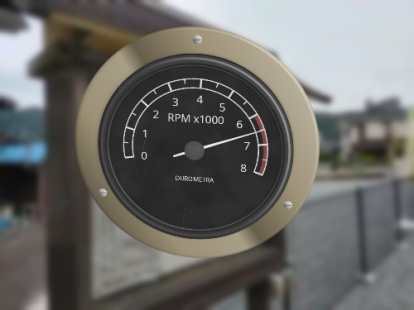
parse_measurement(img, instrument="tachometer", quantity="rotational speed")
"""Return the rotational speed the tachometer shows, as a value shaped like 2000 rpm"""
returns 6500 rpm
